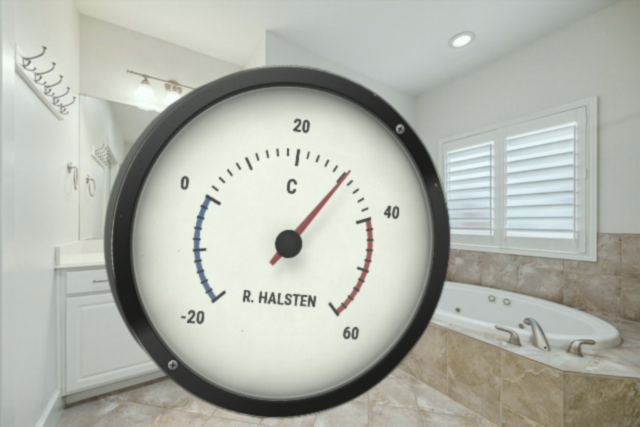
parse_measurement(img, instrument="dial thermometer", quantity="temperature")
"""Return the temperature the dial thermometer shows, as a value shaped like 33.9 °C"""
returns 30 °C
